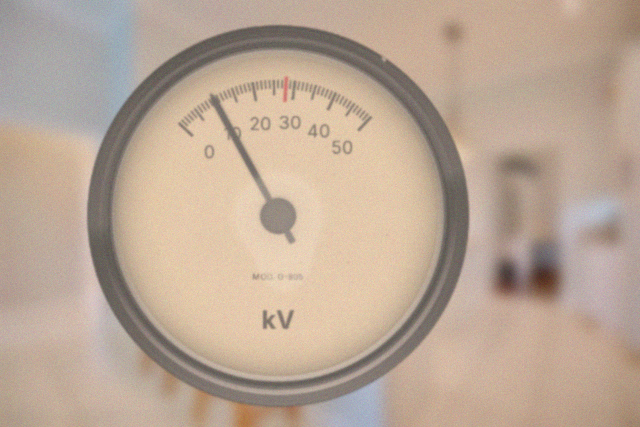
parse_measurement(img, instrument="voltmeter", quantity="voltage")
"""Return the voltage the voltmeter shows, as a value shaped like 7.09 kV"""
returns 10 kV
